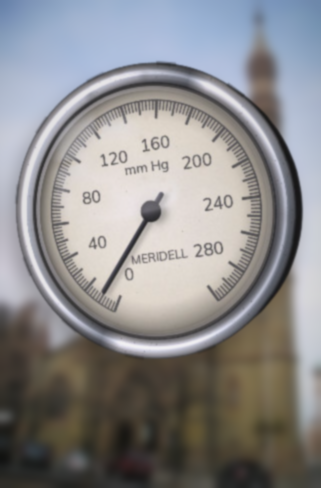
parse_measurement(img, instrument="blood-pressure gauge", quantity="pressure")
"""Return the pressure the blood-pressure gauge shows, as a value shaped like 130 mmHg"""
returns 10 mmHg
